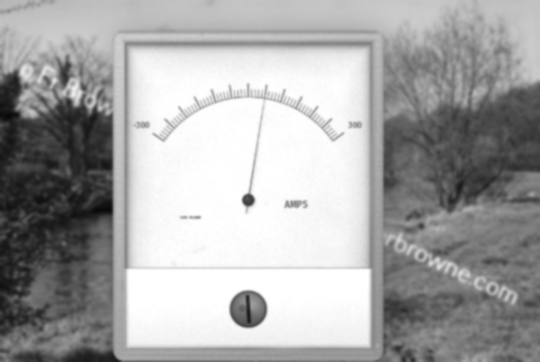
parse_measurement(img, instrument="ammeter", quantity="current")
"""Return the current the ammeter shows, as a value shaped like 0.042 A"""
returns 50 A
